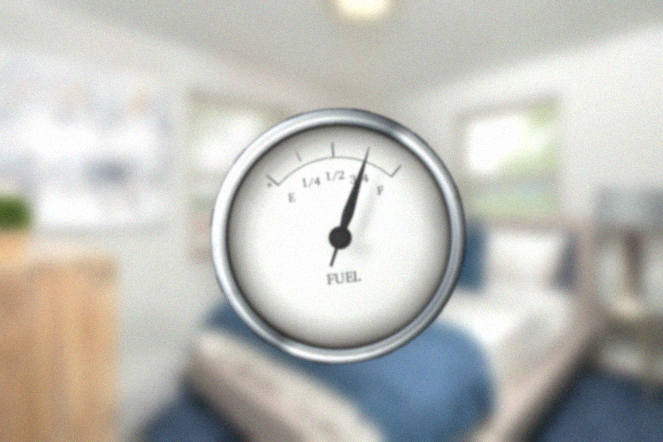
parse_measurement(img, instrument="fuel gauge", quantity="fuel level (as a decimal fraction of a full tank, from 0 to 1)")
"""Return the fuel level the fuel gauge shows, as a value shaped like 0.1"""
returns 0.75
